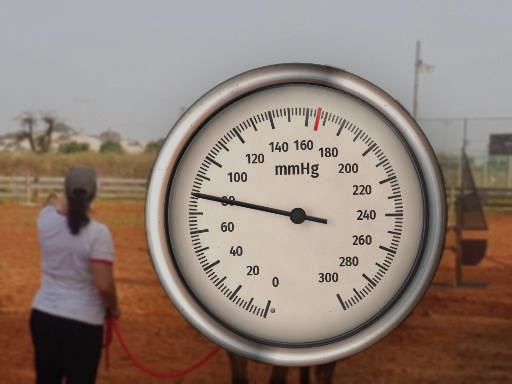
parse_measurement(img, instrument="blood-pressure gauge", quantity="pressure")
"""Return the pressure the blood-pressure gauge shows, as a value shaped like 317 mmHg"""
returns 80 mmHg
